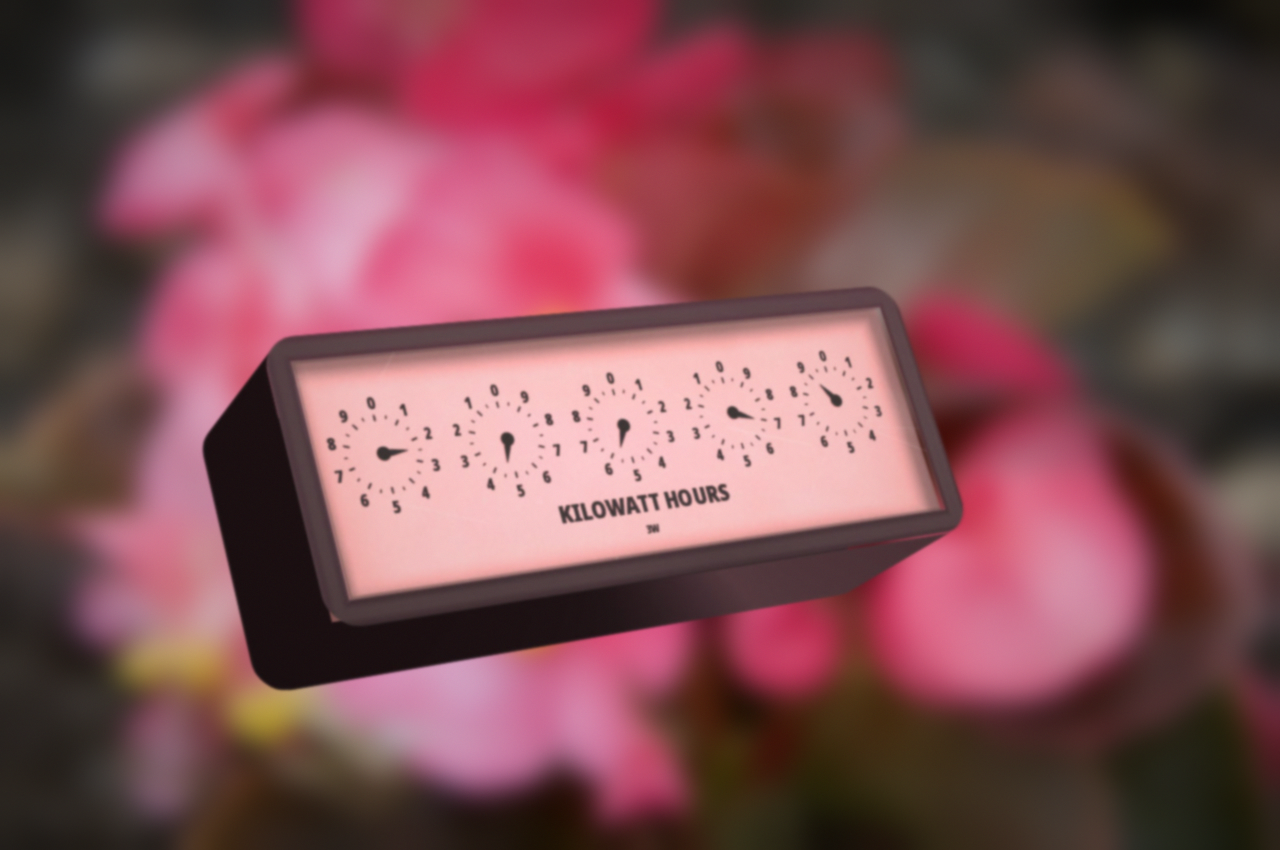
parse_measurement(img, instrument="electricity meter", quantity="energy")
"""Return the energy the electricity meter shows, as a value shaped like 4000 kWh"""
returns 24569 kWh
